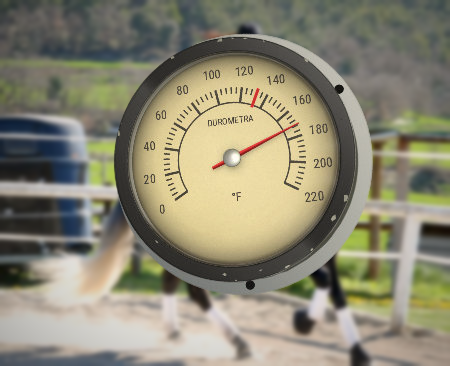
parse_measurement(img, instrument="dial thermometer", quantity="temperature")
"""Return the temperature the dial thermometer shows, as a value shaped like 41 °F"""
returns 172 °F
